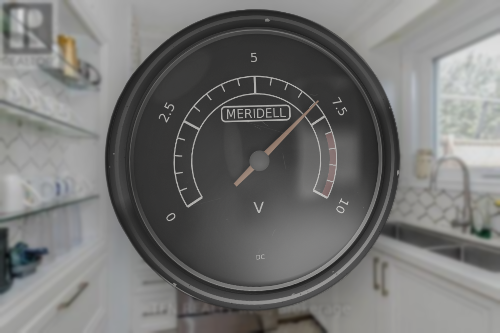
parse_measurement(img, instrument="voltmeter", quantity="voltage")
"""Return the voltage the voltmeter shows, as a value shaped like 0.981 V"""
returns 7 V
